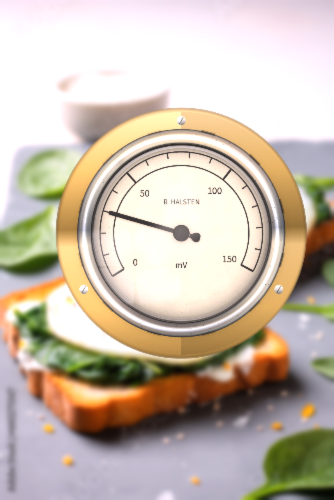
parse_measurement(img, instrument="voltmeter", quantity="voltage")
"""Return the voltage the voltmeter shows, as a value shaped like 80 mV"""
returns 30 mV
